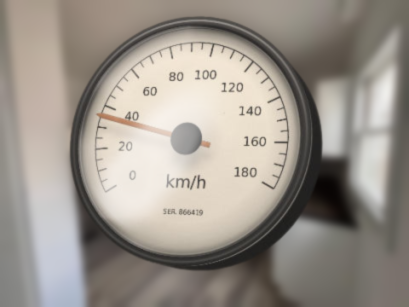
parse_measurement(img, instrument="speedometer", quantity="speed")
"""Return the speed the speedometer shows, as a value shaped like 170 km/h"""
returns 35 km/h
